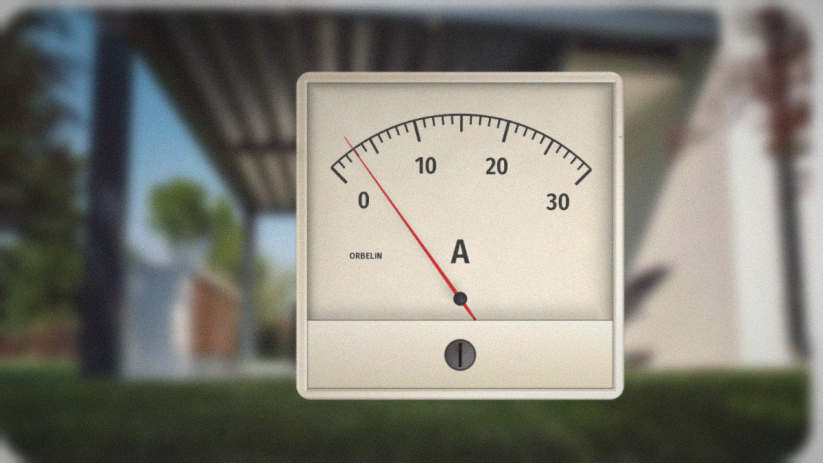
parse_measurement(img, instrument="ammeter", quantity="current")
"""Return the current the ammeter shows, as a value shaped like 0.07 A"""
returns 3 A
